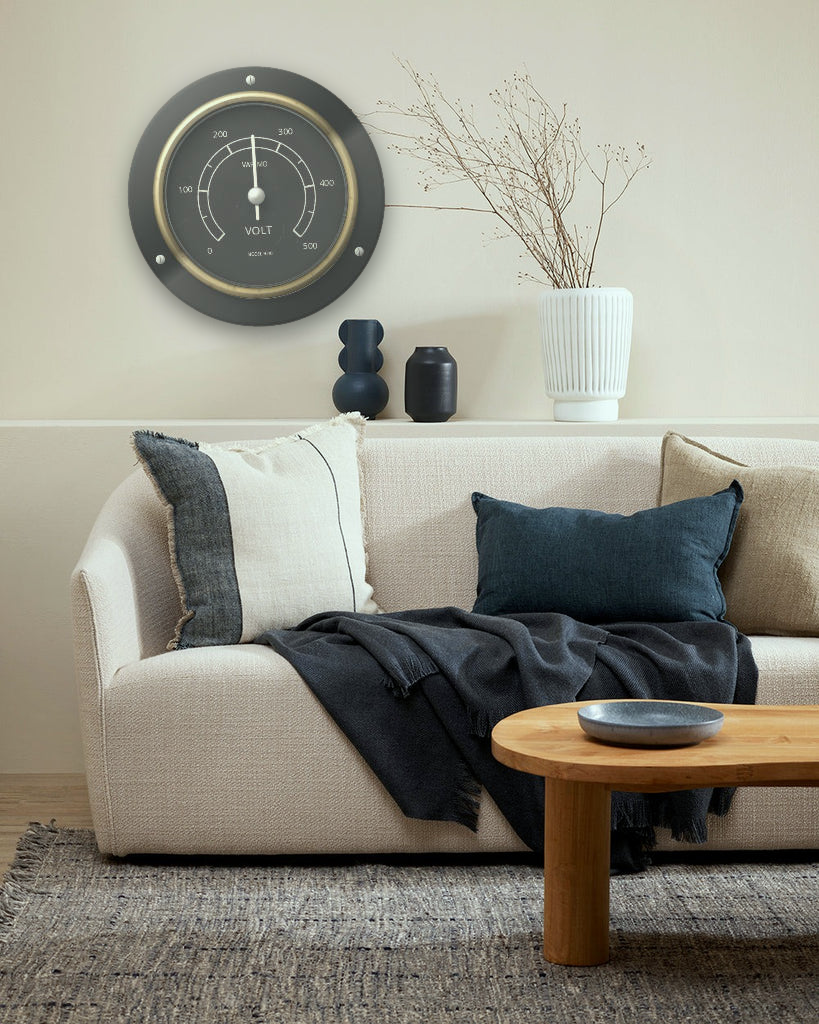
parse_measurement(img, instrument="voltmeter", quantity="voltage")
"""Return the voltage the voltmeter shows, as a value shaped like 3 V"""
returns 250 V
